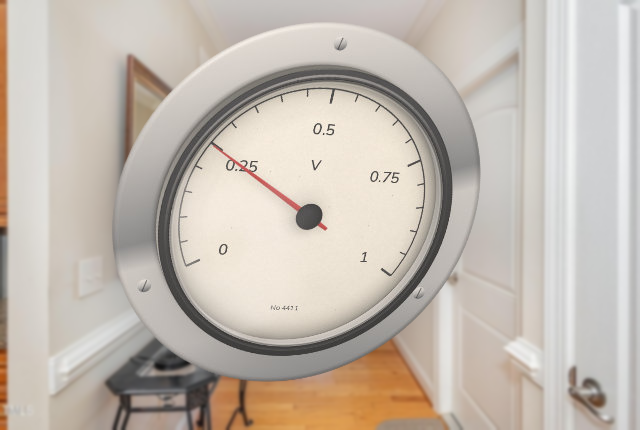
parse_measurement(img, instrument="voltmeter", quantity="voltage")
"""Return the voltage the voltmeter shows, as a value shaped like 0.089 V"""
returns 0.25 V
